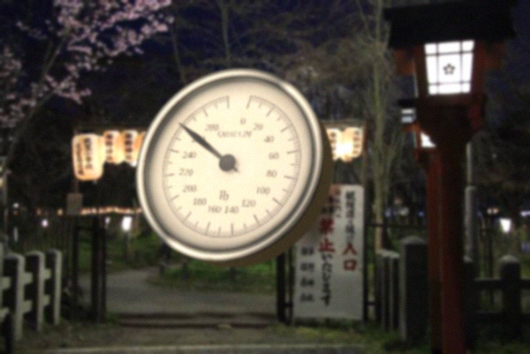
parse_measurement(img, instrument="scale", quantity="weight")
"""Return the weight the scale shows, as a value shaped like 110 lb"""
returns 260 lb
